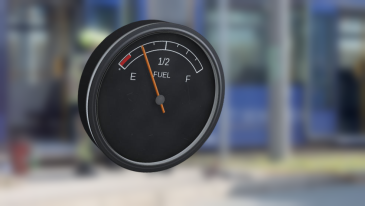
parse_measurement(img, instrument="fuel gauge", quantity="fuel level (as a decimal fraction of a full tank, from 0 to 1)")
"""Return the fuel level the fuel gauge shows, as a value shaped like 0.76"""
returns 0.25
